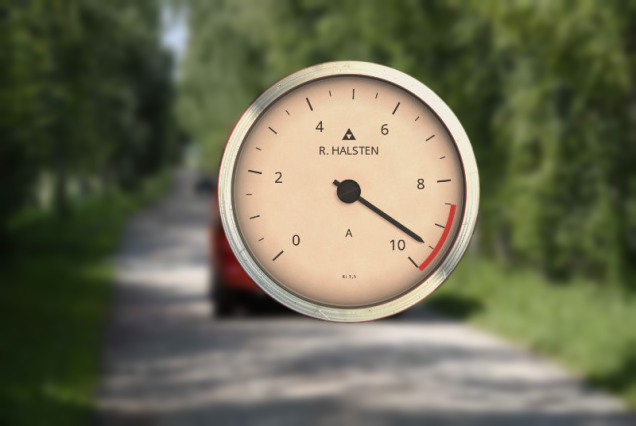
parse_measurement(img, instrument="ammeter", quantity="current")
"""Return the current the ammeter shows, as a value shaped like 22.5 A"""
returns 9.5 A
